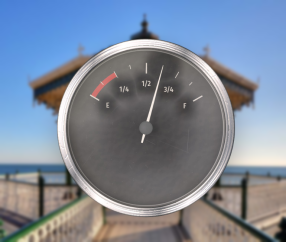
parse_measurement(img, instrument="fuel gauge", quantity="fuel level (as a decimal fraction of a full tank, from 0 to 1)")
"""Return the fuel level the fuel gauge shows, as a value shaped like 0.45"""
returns 0.625
